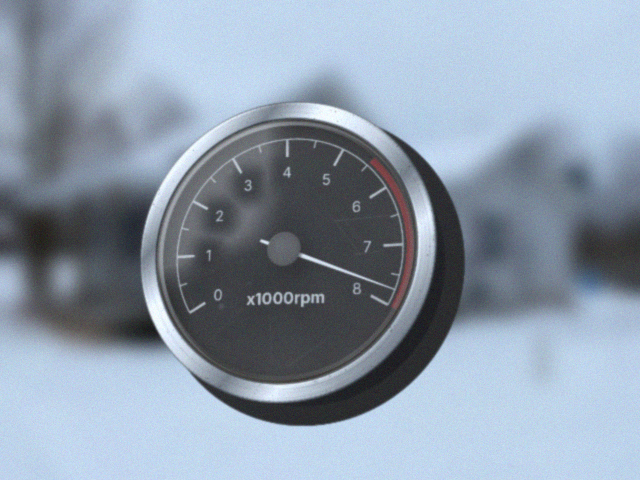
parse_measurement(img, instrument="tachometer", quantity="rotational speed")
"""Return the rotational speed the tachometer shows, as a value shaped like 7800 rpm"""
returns 7750 rpm
